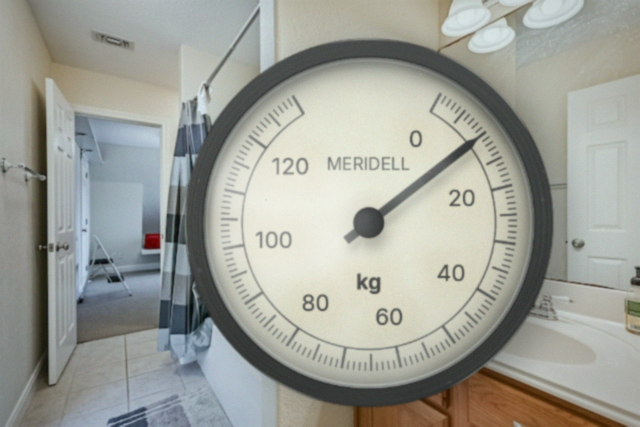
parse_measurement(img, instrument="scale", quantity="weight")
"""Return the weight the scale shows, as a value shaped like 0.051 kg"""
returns 10 kg
